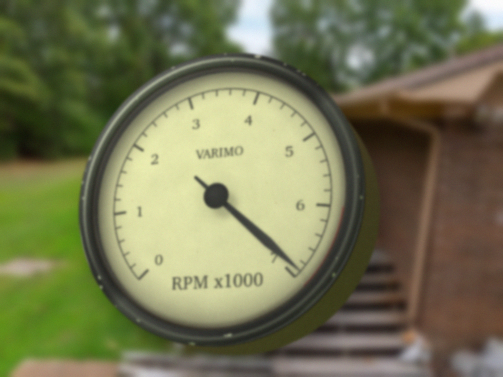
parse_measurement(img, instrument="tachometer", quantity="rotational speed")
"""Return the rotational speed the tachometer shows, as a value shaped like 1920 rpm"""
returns 6900 rpm
